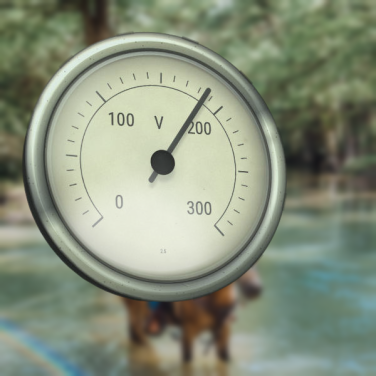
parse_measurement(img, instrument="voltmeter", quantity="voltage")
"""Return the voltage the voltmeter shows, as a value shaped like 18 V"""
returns 185 V
